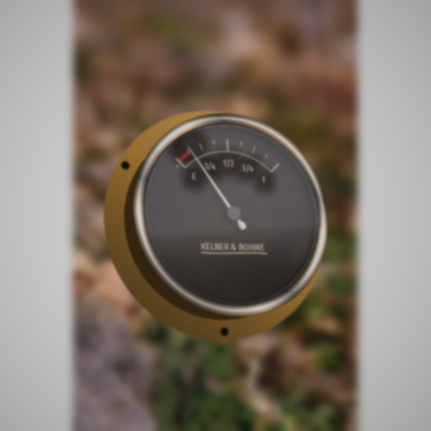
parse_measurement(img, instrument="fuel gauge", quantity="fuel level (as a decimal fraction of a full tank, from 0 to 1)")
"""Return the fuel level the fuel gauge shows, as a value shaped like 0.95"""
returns 0.125
